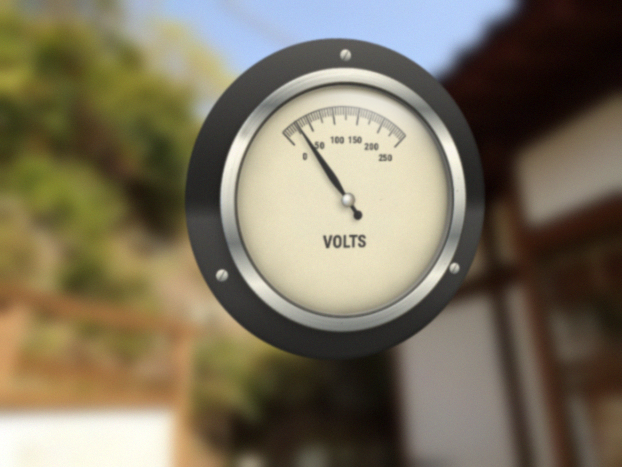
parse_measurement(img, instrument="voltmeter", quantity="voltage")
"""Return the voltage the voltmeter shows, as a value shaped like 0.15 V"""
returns 25 V
